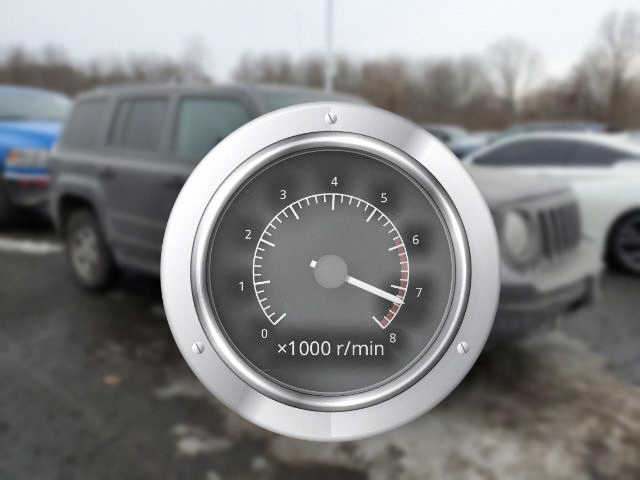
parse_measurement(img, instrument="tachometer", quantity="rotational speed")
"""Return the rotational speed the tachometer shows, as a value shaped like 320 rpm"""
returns 7300 rpm
